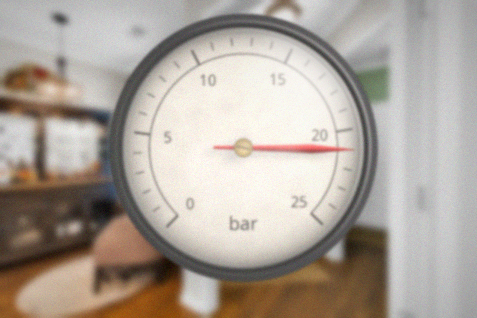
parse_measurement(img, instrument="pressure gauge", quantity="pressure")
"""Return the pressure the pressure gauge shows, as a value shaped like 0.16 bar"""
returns 21 bar
